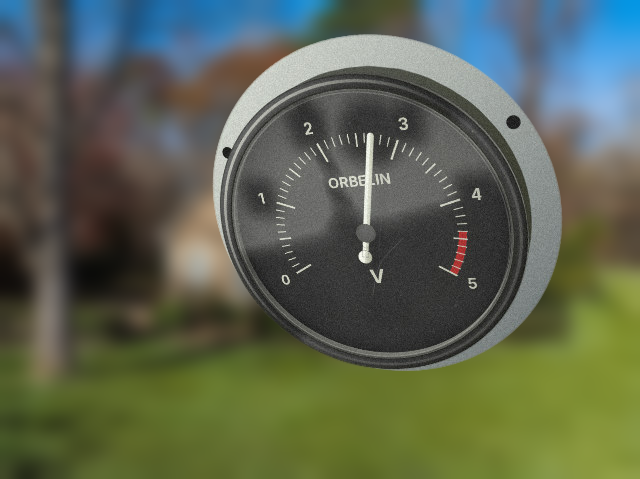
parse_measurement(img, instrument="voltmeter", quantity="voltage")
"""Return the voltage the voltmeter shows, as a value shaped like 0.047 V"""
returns 2.7 V
